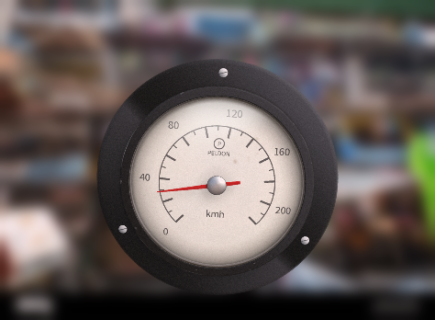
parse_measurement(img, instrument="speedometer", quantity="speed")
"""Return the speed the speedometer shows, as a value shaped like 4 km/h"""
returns 30 km/h
